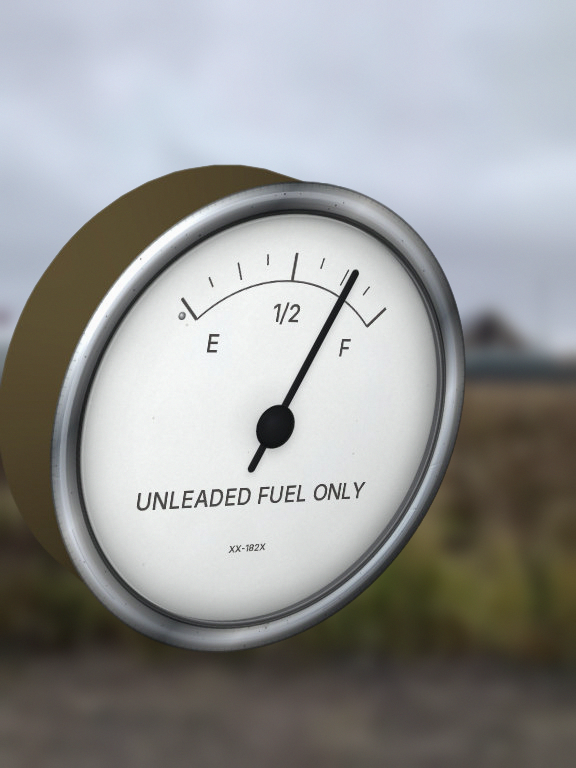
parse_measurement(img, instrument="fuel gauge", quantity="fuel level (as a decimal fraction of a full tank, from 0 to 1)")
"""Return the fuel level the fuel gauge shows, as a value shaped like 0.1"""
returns 0.75
